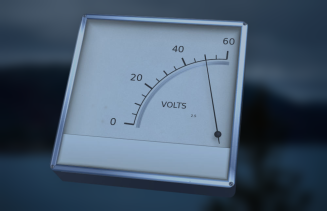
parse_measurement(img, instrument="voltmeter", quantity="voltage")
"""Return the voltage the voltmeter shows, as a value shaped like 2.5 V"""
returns 50 V
